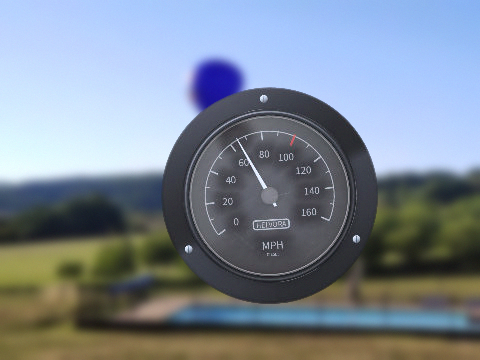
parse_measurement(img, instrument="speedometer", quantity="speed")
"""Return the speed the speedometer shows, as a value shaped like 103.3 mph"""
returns 65 mph
